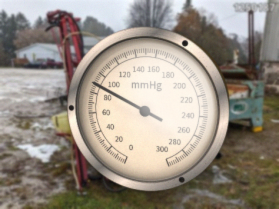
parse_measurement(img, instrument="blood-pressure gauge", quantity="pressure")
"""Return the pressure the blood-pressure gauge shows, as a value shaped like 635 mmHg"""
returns 90 mmHg
